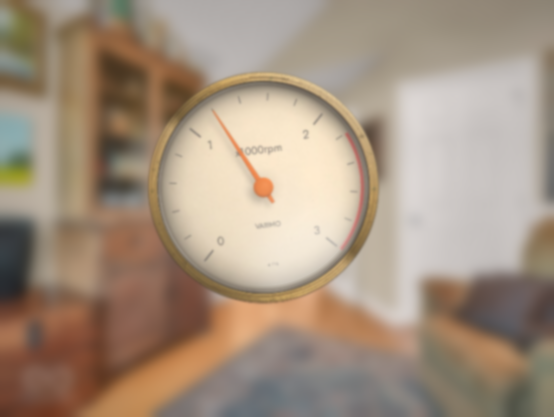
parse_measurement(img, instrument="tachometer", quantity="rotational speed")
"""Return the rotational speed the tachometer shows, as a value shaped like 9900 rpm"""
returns 1200 rpm
